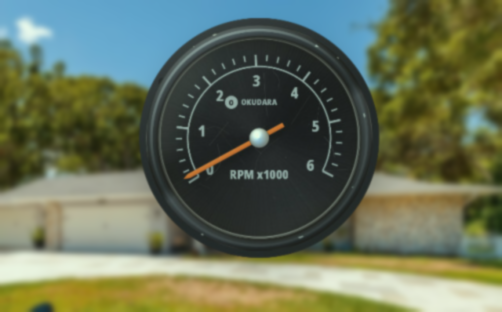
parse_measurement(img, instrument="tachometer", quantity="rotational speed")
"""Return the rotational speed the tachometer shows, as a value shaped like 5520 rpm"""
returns 100 rpm
